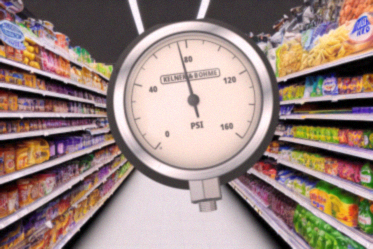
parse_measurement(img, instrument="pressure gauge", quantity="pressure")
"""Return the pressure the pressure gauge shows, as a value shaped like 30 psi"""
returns 75 psi
